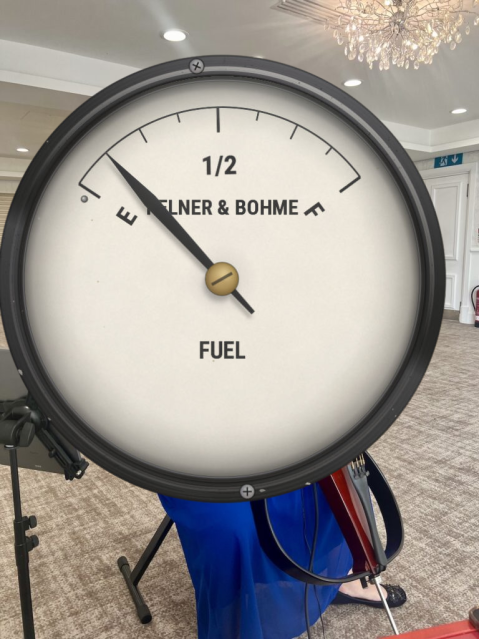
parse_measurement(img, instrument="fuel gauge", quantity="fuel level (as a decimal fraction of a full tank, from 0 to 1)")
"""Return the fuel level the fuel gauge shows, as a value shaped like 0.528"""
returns 0.125
